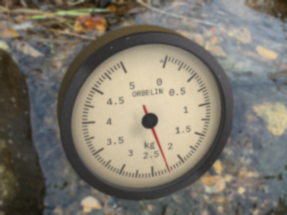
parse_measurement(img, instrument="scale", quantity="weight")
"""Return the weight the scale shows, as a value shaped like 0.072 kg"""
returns 2.25 kg
